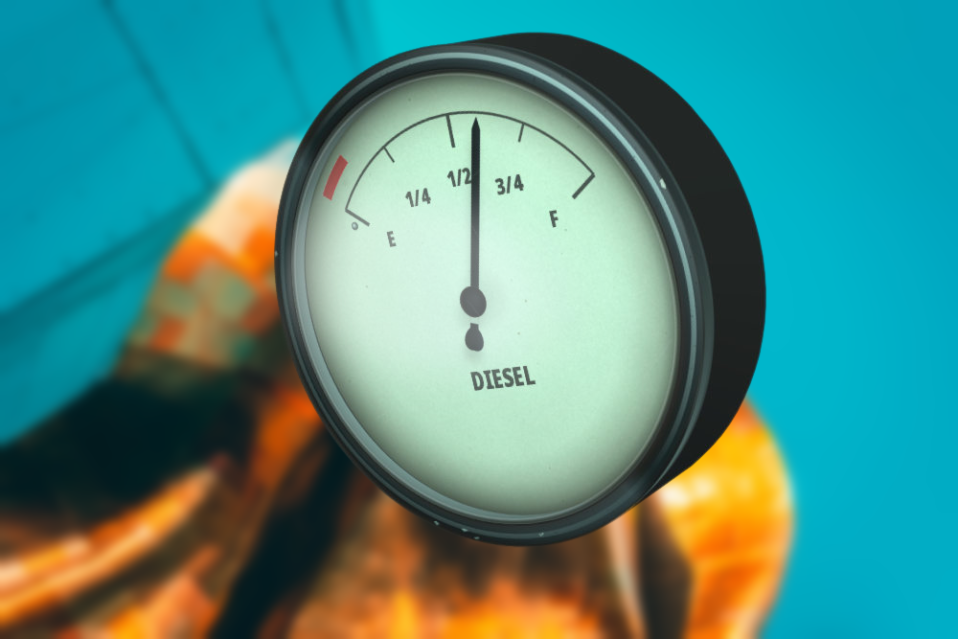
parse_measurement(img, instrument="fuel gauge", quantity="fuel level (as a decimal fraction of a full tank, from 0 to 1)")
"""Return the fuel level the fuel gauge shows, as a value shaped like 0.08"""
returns 0.625
